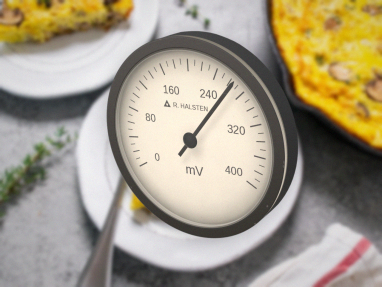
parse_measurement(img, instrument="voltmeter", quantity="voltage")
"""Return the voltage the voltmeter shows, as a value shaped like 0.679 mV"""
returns 265 mV
